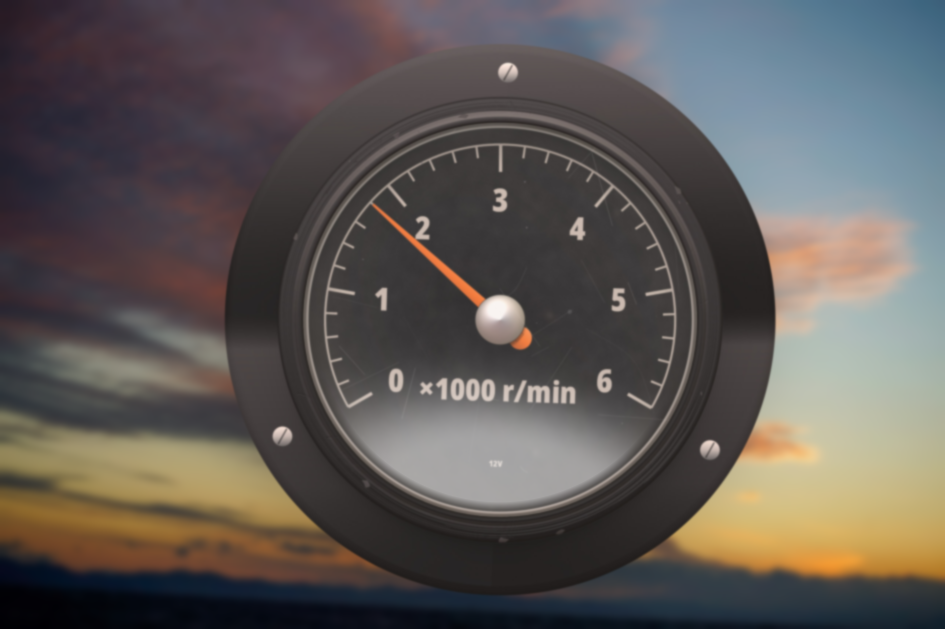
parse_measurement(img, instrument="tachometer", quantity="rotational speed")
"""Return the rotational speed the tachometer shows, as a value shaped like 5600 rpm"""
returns 1800 rpm
